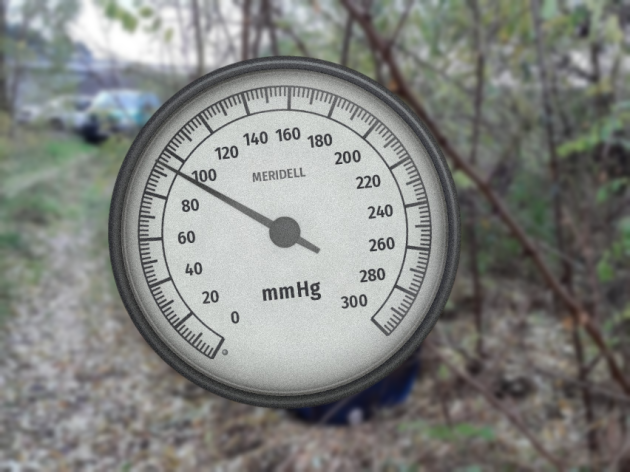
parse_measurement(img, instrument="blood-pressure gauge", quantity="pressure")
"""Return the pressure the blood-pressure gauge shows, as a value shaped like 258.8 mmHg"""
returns 94 mmHg
